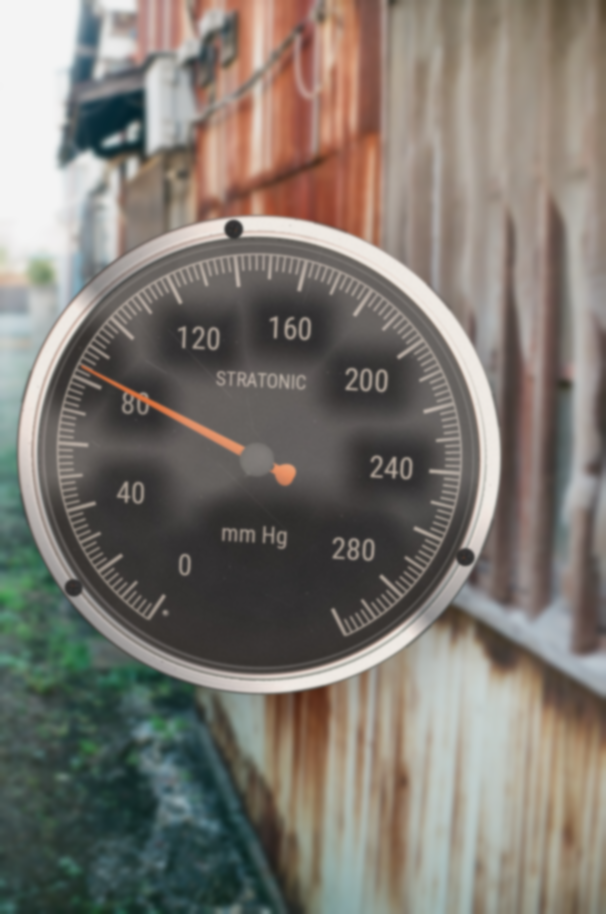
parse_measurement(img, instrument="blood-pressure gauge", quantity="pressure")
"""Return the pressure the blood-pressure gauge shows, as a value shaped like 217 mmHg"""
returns 84 mmHg
